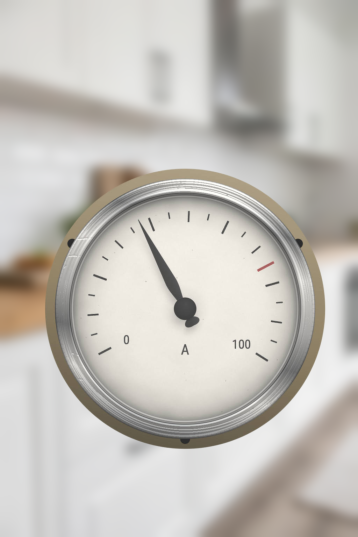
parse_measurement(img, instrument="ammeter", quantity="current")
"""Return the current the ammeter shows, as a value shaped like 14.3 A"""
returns 37.5 A
